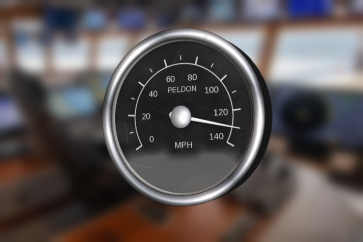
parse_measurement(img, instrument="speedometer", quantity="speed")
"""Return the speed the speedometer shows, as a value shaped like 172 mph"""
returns 130 mph
